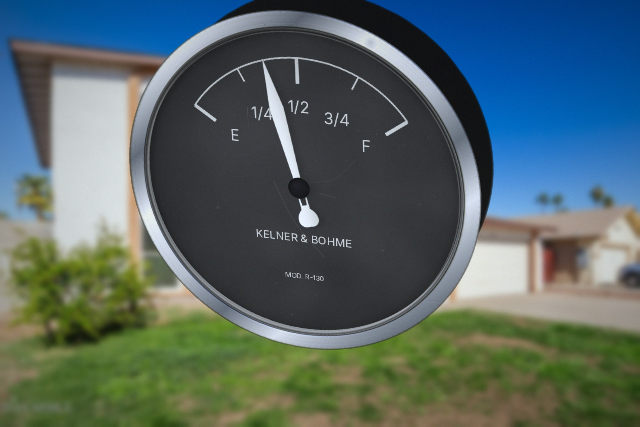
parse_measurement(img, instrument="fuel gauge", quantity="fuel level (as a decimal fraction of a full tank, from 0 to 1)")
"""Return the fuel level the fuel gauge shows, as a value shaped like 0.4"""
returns 0.375
